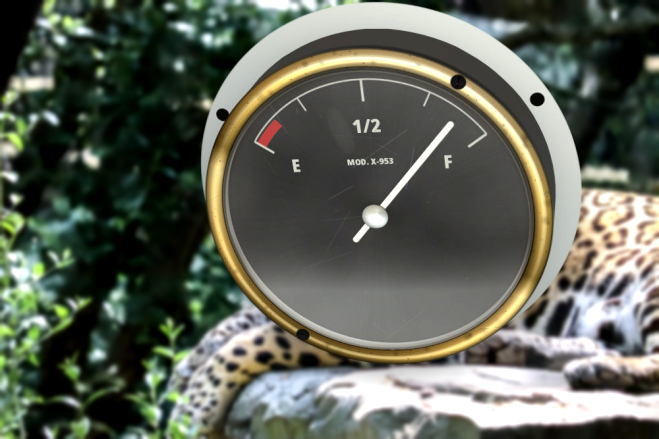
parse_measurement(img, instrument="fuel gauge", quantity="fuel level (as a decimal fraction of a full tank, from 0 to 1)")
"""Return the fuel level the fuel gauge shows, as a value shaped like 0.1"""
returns 0.875
